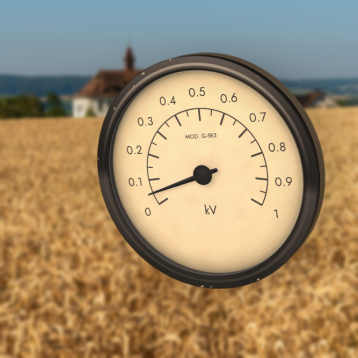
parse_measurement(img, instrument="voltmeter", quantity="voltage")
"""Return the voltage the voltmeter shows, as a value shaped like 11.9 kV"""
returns 0.05 kV
